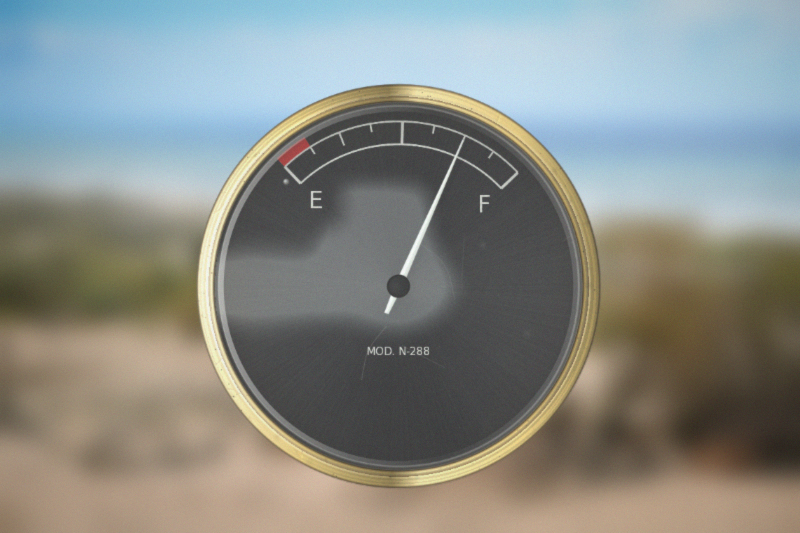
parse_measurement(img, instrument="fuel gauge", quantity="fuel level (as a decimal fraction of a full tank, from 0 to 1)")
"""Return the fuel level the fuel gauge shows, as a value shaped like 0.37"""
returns 0.75
